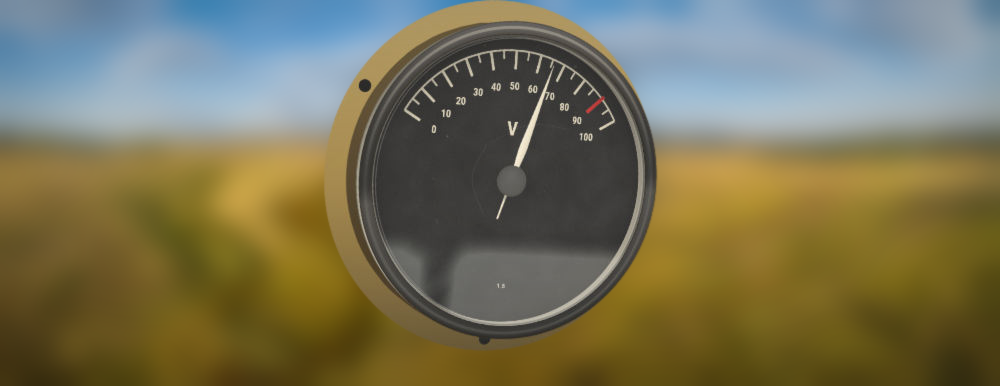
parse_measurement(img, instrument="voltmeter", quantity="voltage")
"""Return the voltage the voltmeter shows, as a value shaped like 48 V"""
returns 65 V
